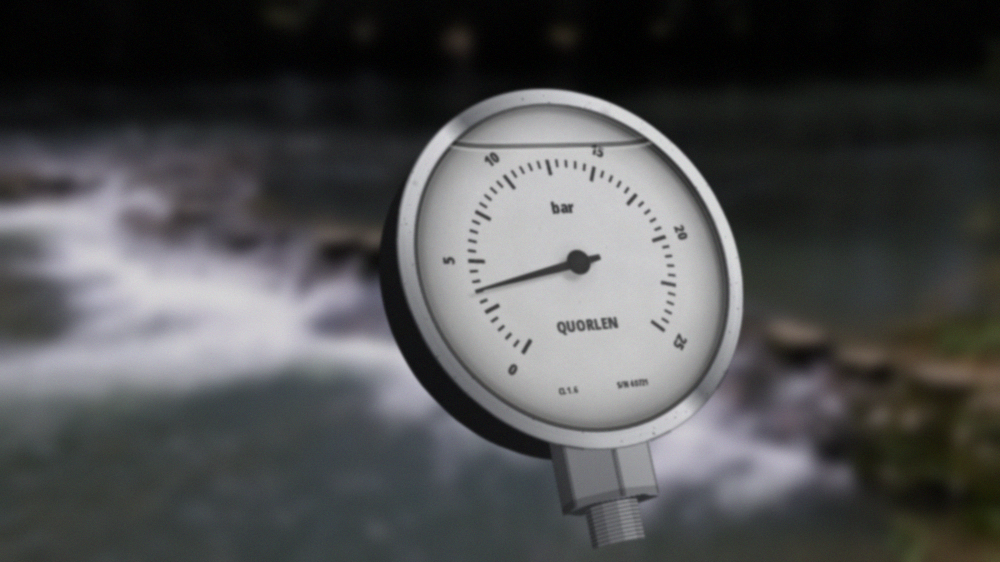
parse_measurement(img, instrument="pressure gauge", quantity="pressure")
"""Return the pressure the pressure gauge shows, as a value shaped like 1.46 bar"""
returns 3.5 bar
